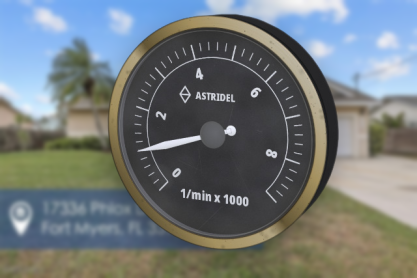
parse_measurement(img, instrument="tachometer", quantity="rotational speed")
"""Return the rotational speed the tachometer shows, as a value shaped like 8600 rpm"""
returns 1000 rpm
